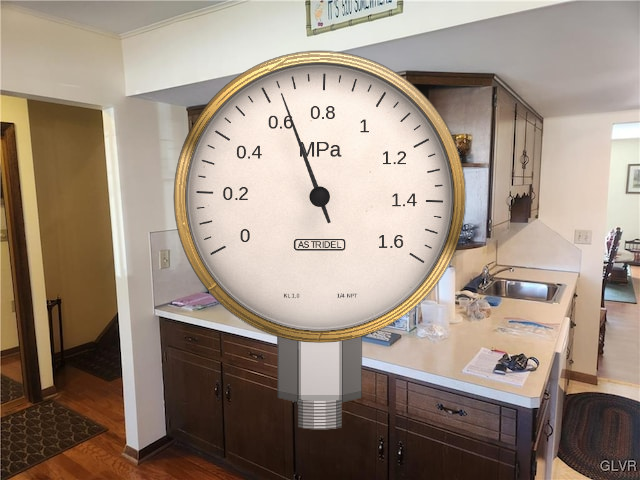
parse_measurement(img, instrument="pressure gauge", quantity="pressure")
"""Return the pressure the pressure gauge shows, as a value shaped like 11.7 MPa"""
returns 0.65 MPa
